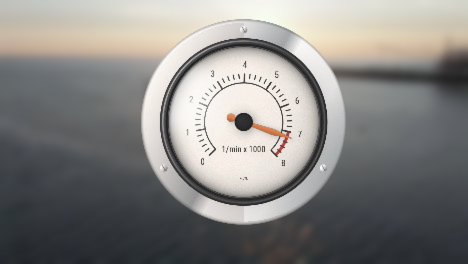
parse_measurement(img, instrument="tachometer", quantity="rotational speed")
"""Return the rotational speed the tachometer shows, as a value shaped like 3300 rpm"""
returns 7200 rpm
